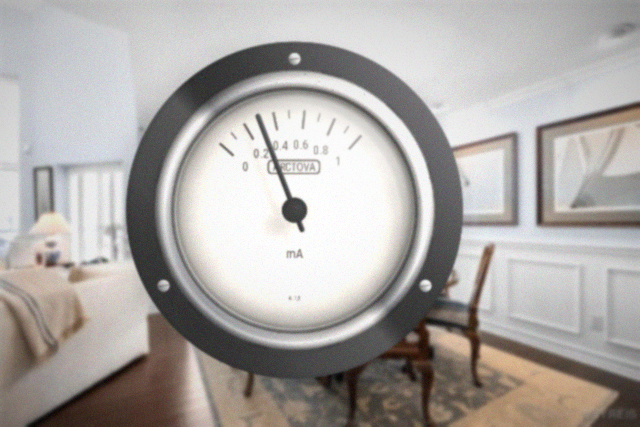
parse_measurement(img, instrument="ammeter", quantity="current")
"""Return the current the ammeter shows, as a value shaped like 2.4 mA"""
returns 0.3 mA
